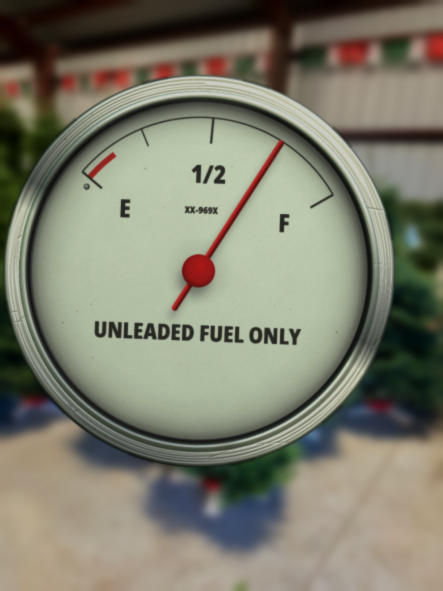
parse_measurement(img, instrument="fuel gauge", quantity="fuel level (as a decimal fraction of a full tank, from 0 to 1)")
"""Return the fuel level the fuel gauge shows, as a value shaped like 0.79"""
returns 0.75
